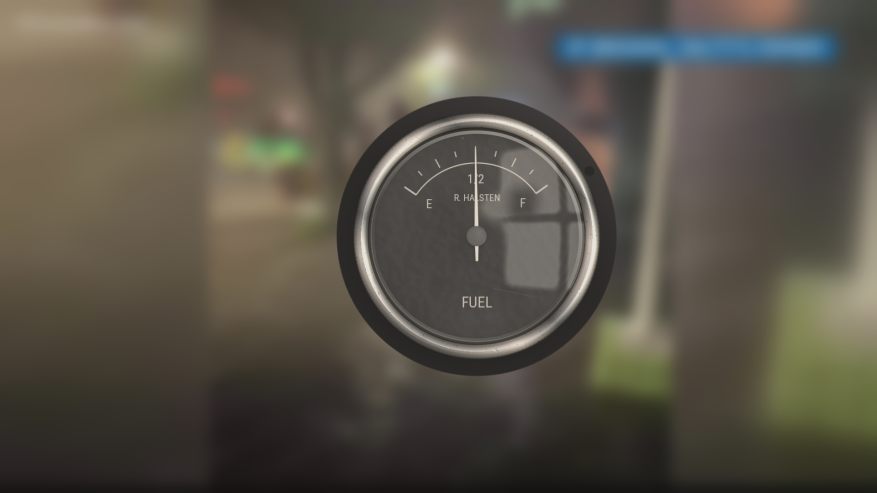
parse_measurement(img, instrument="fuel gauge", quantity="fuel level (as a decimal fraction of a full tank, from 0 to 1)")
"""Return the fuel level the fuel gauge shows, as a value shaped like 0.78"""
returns 0.5
